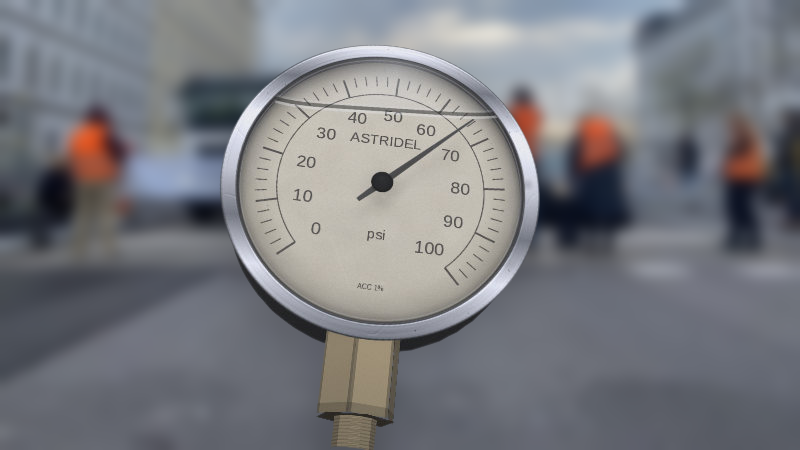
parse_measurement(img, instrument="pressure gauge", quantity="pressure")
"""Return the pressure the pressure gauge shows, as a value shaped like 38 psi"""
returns 66 psi
